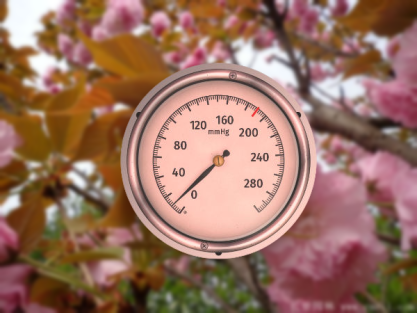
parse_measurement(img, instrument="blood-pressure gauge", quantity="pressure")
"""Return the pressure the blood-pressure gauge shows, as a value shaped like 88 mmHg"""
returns 10 mmHg
